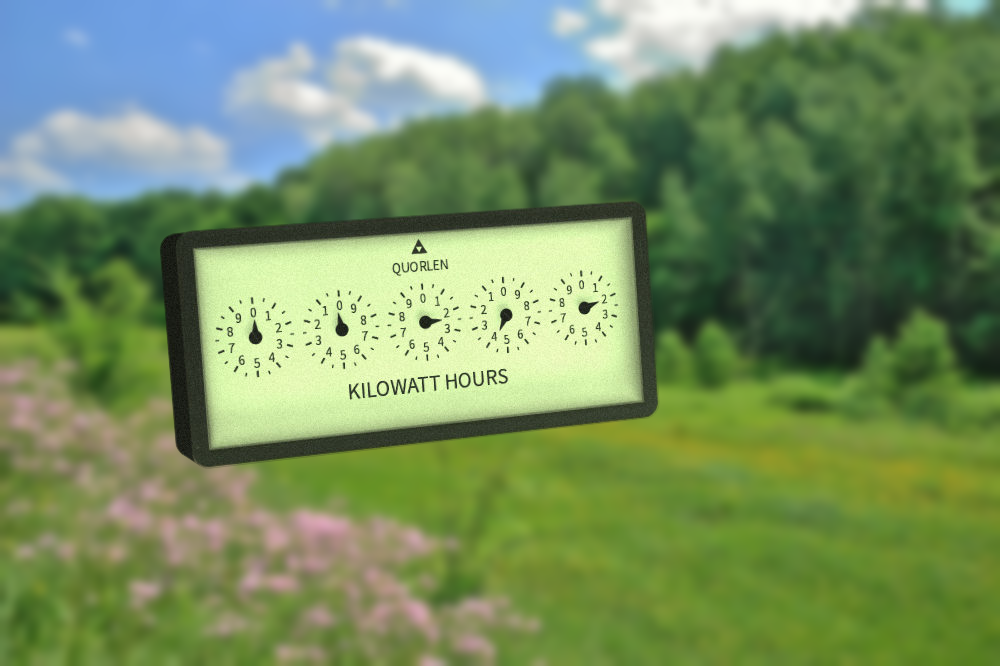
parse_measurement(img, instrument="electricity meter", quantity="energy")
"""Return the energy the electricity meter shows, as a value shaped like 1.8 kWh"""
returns 242 kWh
